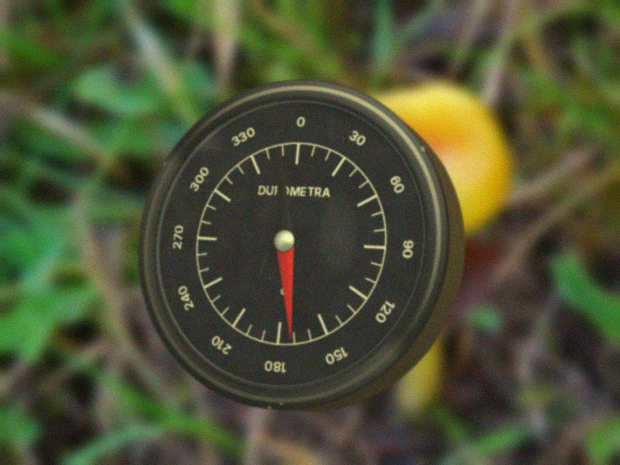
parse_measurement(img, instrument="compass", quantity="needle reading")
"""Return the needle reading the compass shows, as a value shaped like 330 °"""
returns 170 °
